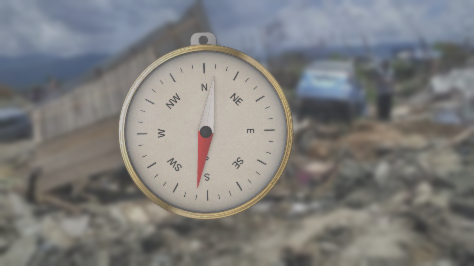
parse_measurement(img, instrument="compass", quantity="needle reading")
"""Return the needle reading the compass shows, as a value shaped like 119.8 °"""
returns 190 °
